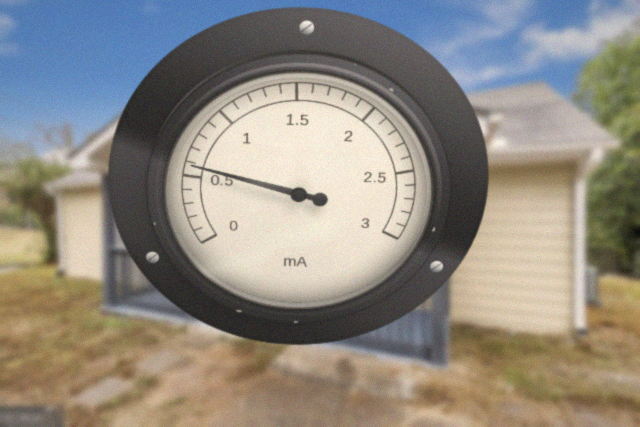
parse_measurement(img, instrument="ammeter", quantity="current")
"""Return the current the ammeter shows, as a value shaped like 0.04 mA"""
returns 0.6 mA
